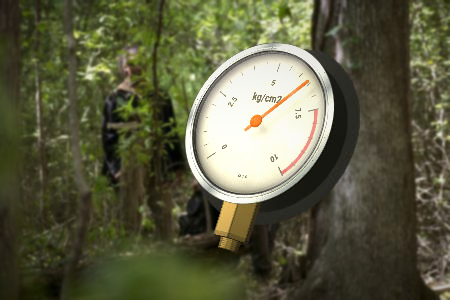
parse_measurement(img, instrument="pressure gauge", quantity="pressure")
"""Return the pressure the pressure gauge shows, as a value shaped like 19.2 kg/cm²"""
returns 6.5 kg/cm²
